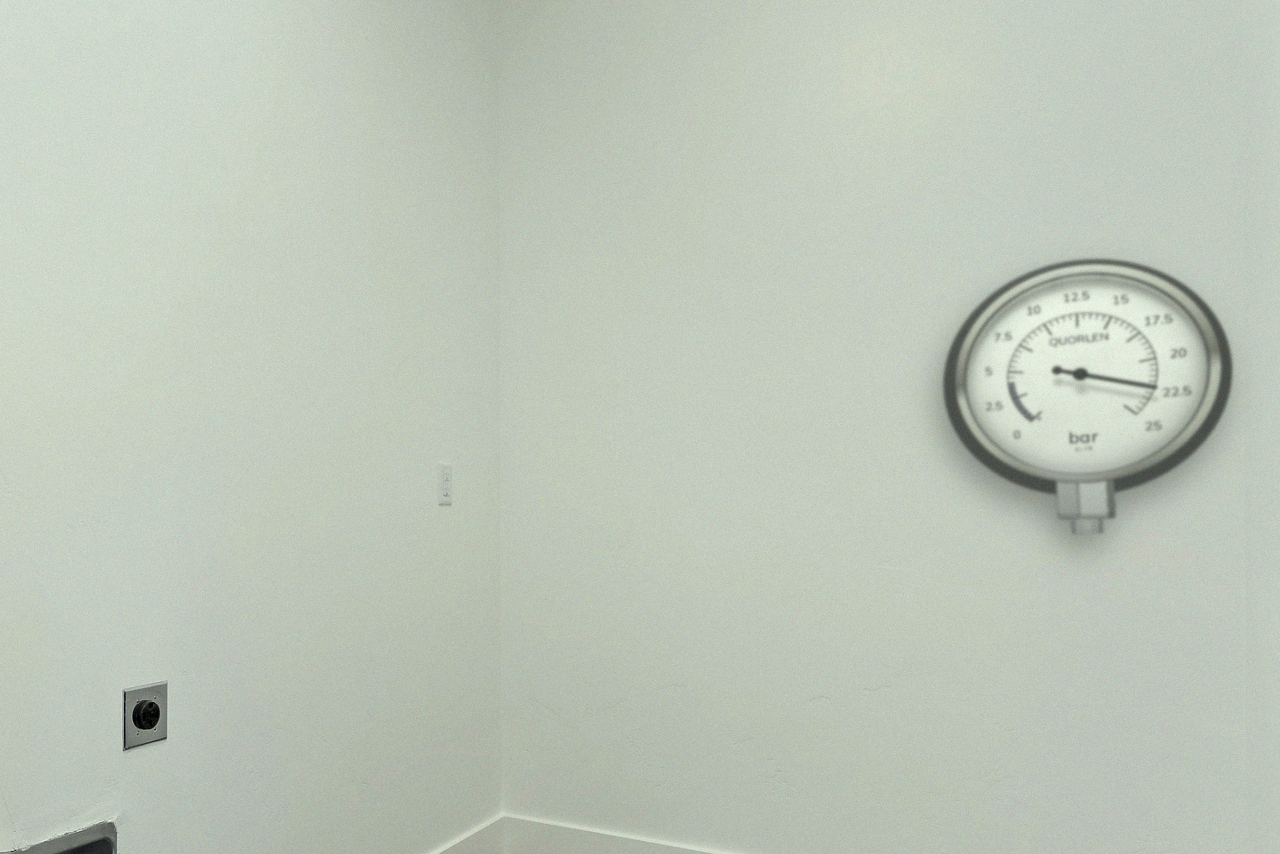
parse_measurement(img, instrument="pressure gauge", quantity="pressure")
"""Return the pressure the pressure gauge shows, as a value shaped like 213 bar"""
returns 22.5 bar
